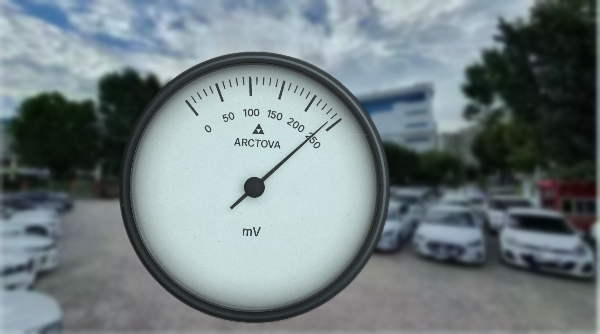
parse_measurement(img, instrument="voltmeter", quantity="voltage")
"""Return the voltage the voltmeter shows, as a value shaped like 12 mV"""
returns 240 mV
